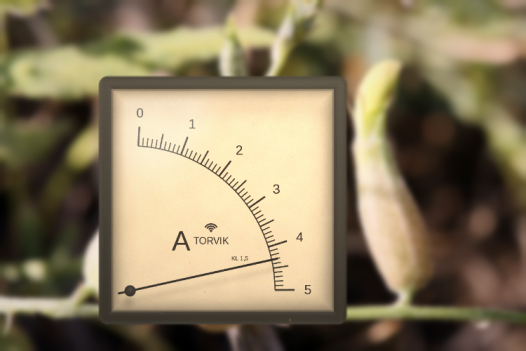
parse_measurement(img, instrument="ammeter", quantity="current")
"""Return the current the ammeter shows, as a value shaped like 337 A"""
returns 4.3 A
